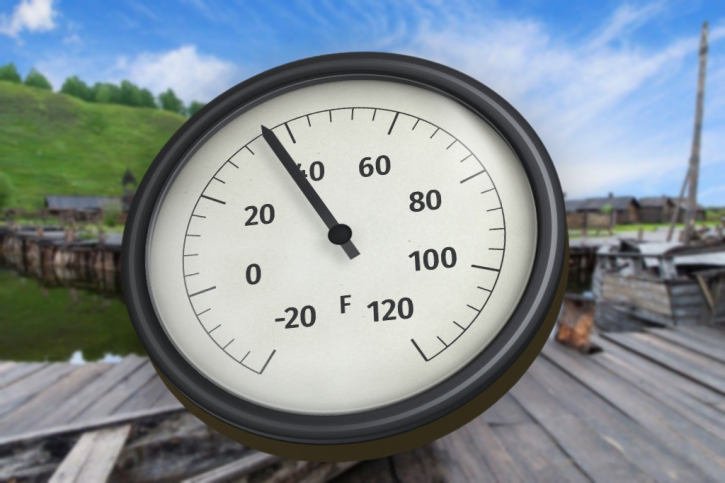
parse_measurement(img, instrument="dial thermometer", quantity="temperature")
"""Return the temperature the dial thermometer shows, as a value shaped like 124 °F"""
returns 36 °F
